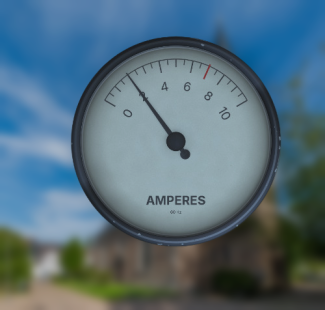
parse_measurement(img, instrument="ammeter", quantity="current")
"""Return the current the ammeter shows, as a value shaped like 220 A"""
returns 2 A
